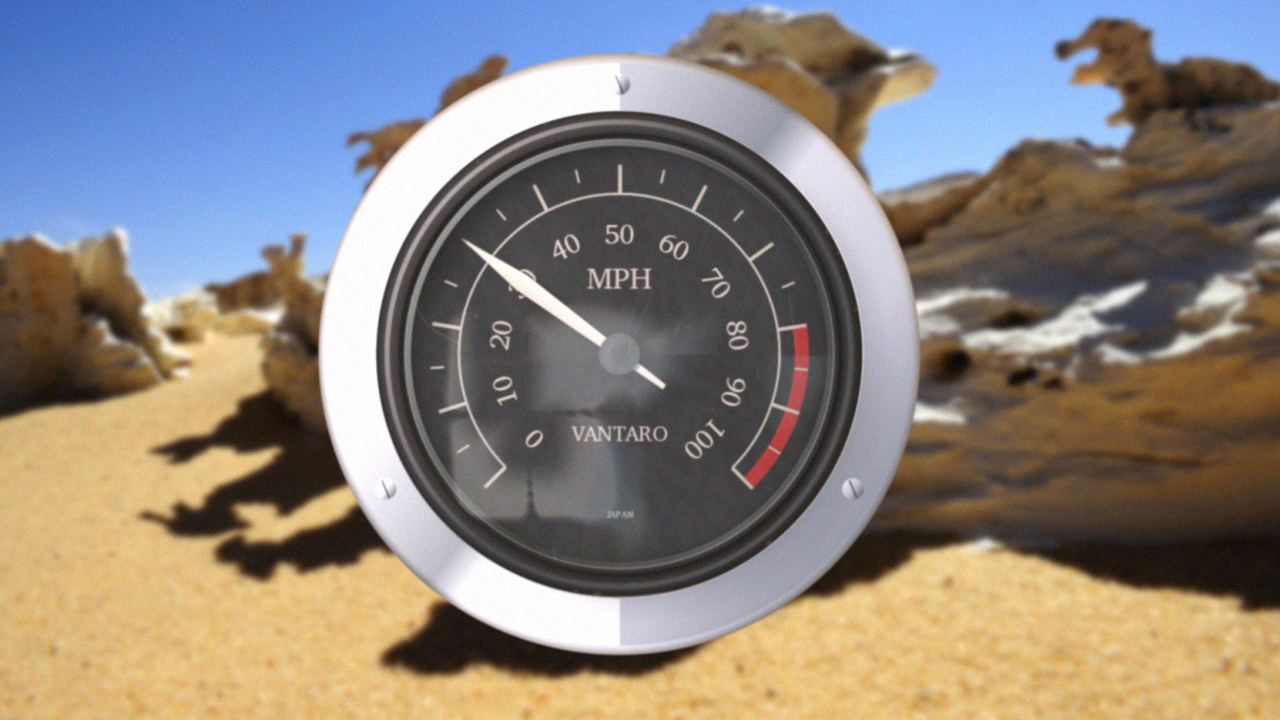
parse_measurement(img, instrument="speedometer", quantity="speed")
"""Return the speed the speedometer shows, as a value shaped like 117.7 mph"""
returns 30 mph
